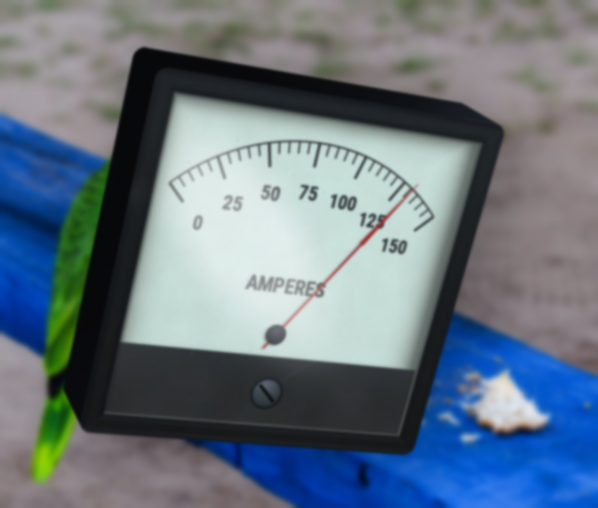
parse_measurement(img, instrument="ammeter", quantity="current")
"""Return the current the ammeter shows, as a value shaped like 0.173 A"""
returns 130 A
